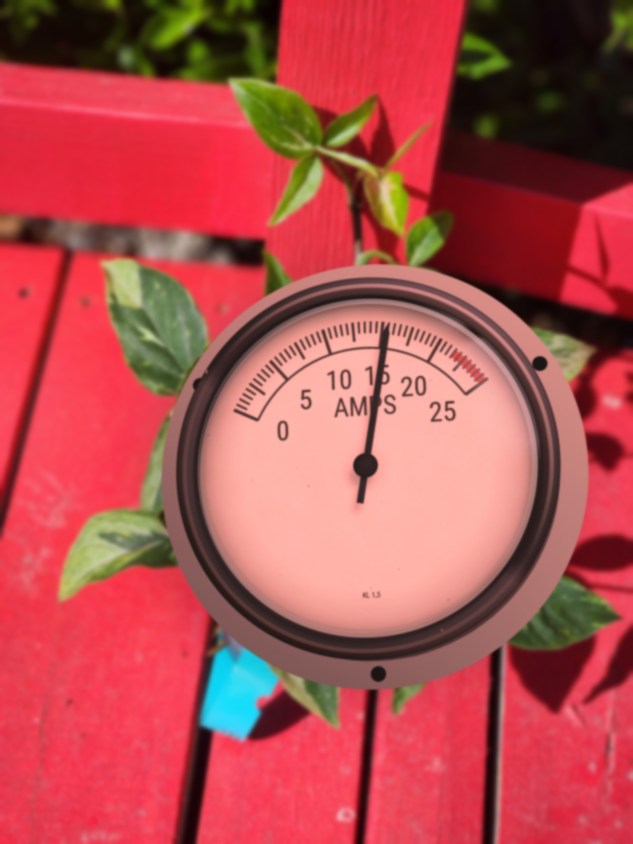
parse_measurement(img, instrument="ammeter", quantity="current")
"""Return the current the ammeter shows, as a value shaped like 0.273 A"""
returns 15.5 A
